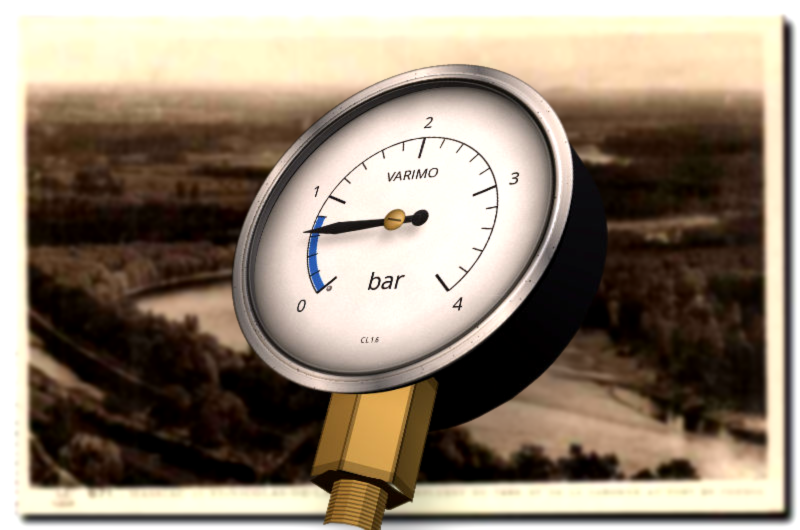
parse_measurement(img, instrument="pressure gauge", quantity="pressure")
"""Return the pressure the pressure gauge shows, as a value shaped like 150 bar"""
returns 0.6 bar
